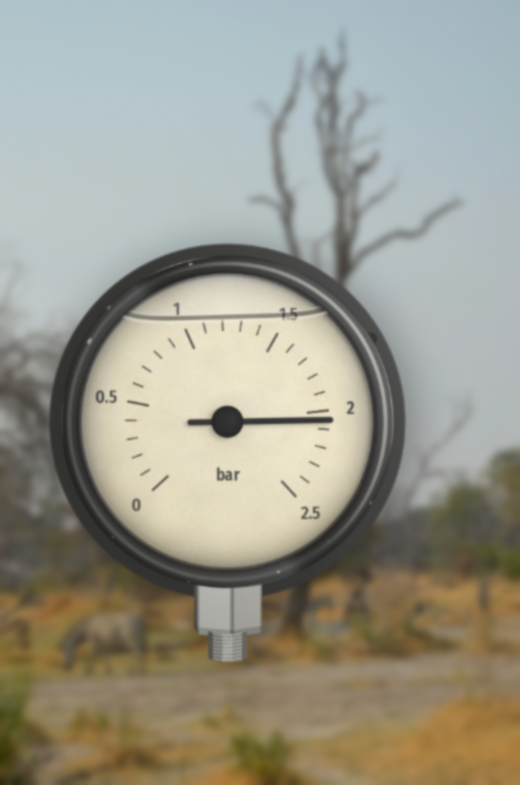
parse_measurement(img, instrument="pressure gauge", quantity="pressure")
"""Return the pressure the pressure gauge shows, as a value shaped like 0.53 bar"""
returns 2.05 bar
